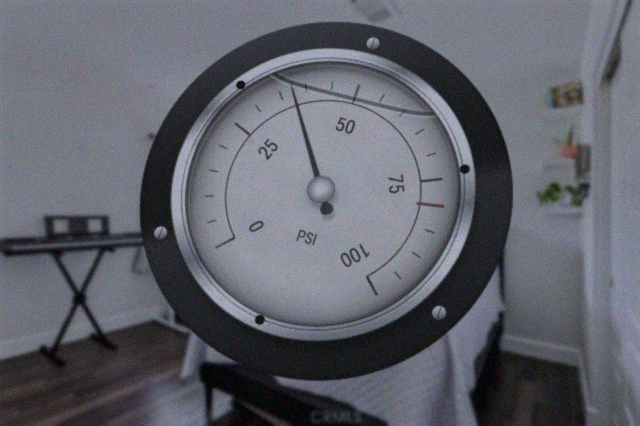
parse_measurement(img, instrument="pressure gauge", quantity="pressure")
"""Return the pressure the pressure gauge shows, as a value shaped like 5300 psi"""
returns 37.5 psi
